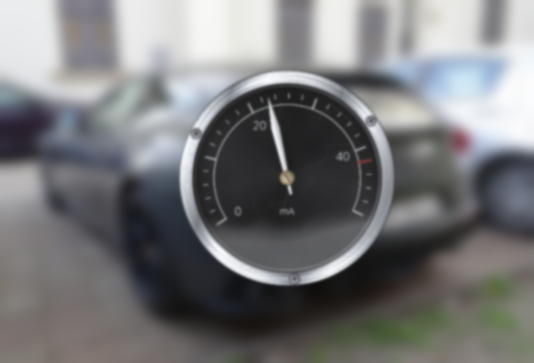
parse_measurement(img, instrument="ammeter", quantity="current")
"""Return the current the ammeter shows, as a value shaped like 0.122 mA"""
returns 23 mA
